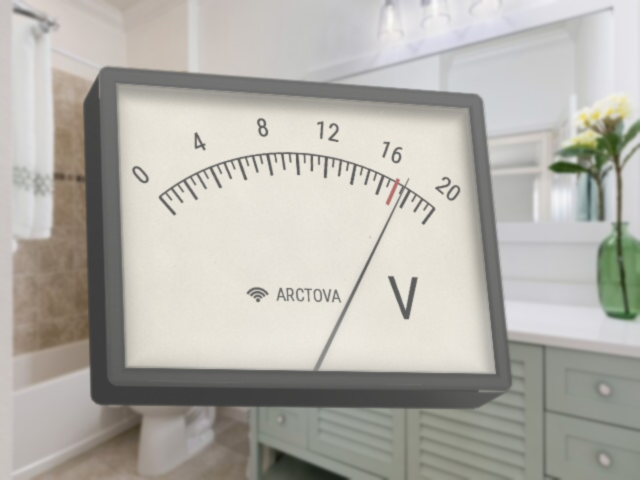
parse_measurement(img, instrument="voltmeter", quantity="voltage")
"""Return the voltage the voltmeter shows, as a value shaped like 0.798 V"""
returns 17.5 V
